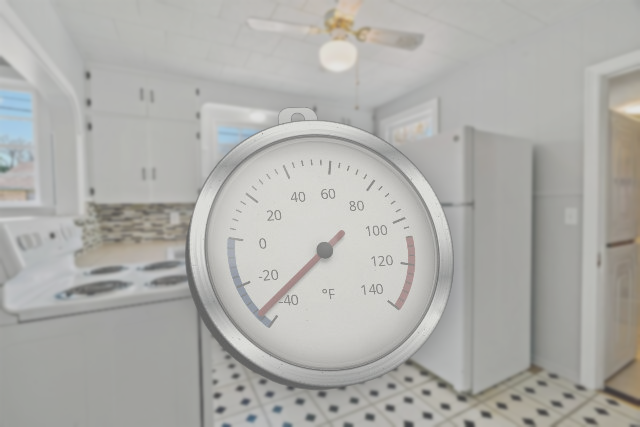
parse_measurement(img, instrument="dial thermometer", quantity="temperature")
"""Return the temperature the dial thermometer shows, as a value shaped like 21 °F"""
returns -34 °F
